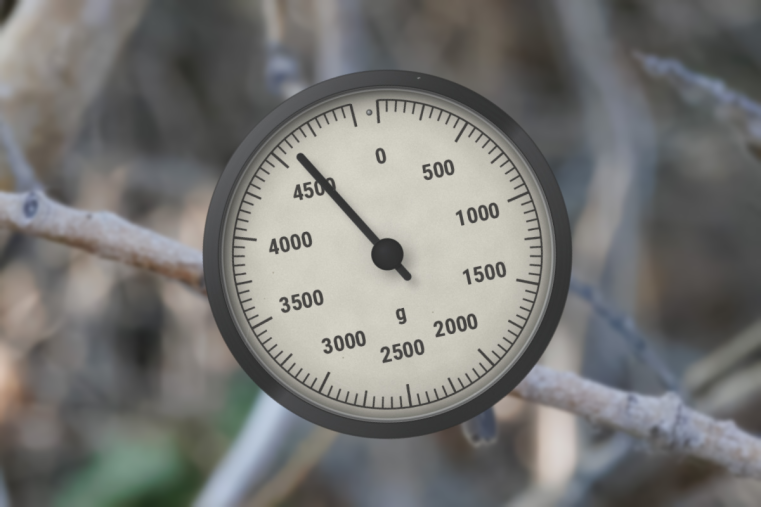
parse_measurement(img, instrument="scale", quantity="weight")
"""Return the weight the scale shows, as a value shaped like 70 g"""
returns 4600 g
